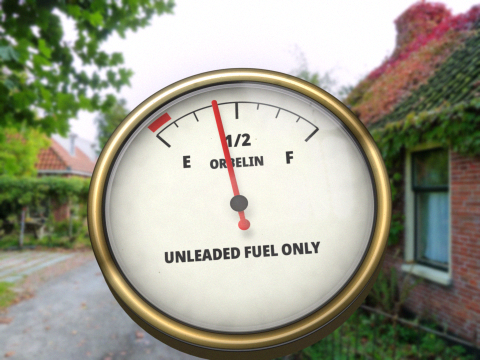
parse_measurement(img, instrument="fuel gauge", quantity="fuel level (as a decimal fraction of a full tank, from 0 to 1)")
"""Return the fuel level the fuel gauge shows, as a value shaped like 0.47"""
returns 0.375
